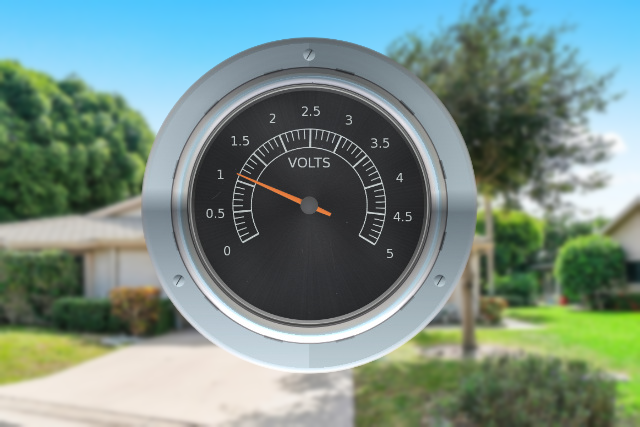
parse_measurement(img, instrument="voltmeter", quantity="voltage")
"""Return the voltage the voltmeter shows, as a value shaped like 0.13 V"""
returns 1.1 V
